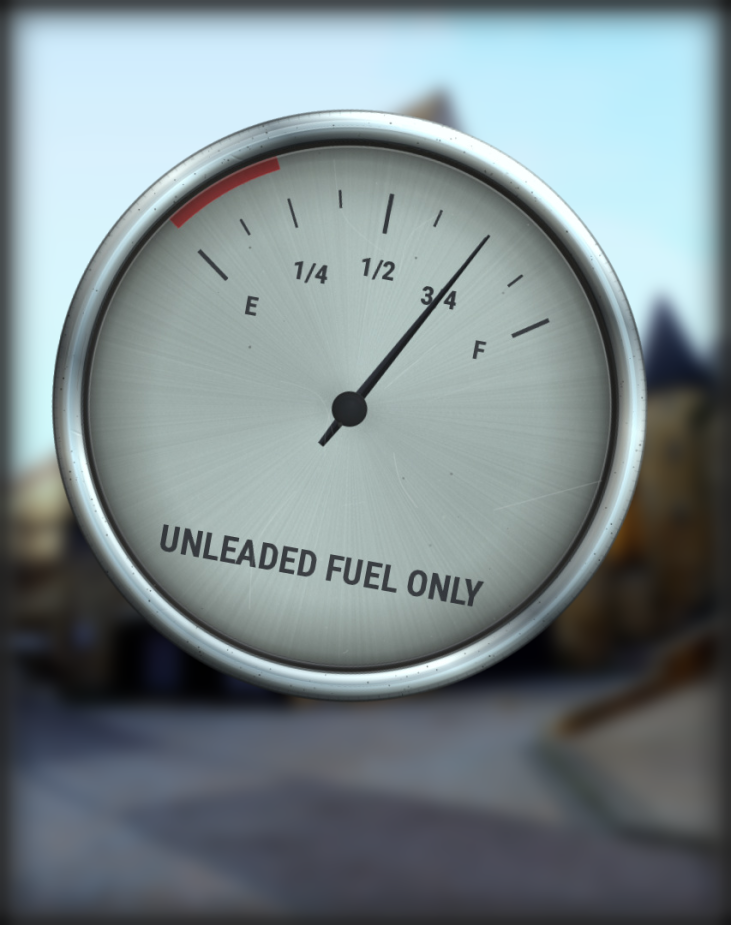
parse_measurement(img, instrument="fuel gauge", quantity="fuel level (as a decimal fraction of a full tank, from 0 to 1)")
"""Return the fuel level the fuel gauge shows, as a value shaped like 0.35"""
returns 0.75
